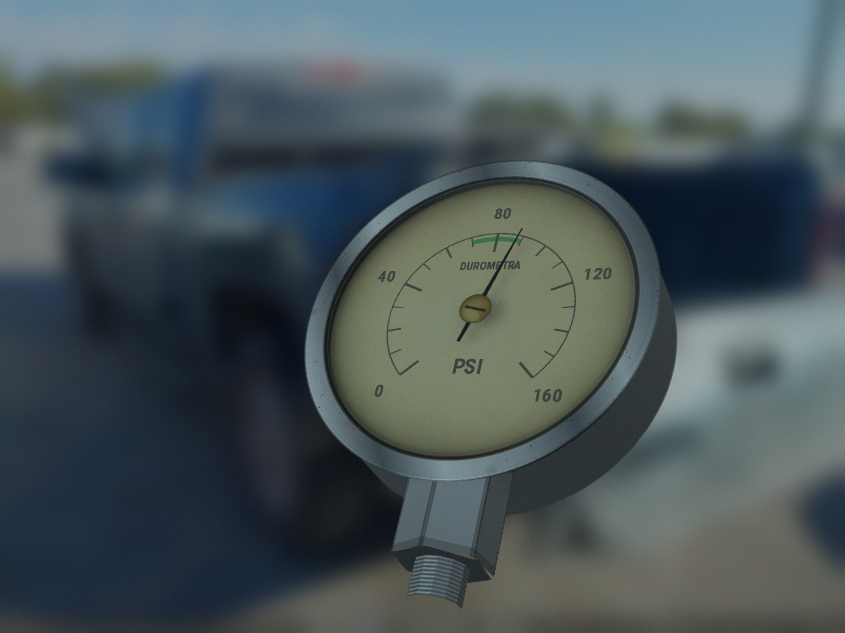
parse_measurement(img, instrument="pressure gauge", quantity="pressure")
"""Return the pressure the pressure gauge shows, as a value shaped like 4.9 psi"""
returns 90 psi
